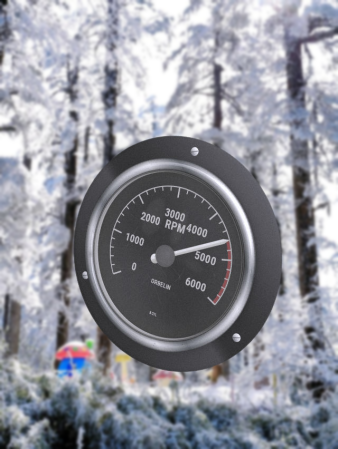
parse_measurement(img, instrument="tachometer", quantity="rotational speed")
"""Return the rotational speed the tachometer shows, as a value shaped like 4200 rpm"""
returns 4600 rpm
